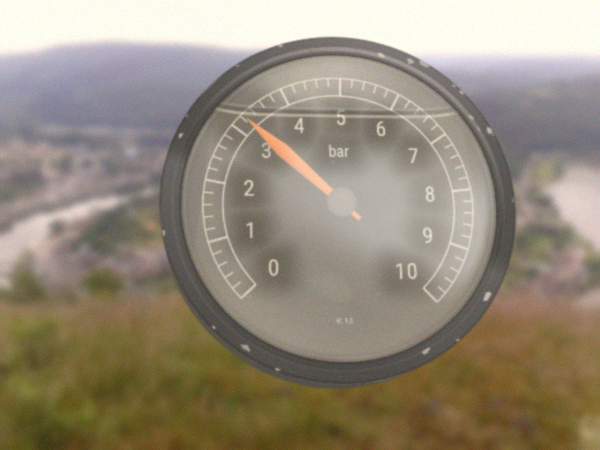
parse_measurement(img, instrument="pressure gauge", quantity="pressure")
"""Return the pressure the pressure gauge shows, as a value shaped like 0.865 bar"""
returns 3.2 bar
